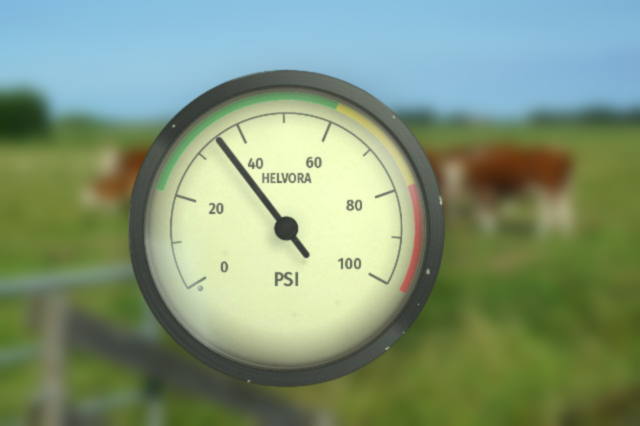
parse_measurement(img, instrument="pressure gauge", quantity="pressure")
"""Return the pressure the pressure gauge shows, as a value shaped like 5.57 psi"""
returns 35 psi
